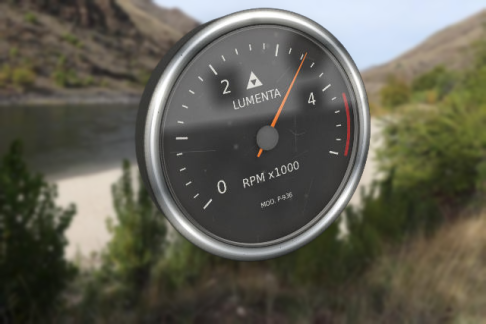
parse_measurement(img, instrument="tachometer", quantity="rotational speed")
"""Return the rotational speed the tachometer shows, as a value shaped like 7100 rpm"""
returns 3400 rpm
